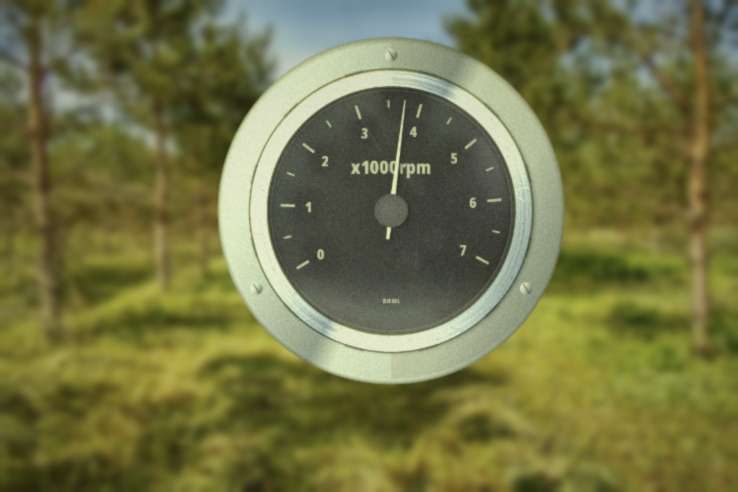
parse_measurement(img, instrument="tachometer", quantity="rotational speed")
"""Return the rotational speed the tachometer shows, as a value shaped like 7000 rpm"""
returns 3750 rpm
